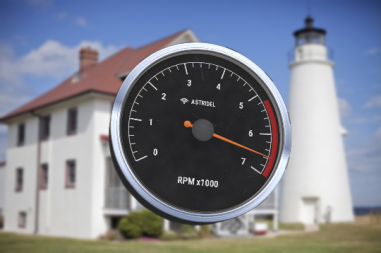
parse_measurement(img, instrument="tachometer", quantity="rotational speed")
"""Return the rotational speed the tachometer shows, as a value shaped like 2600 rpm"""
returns 6600 rpm
